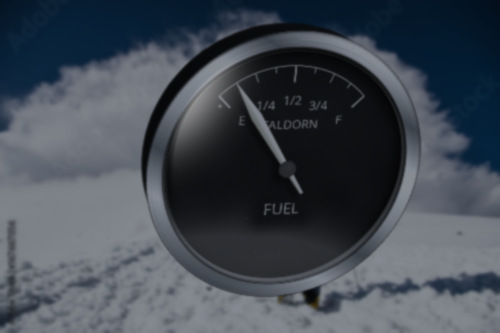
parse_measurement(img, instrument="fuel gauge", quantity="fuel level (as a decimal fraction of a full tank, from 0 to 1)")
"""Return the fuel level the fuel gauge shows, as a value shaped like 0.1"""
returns 0.125
